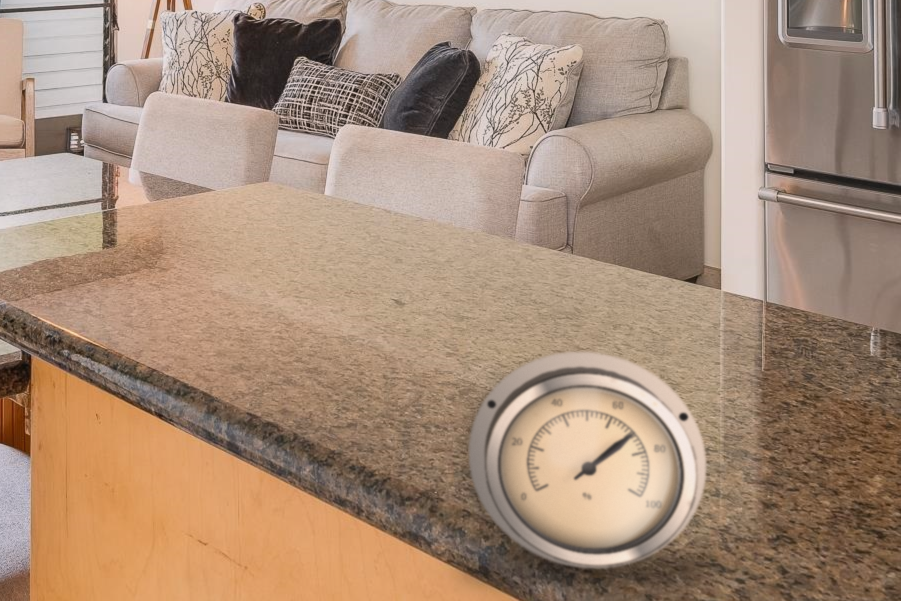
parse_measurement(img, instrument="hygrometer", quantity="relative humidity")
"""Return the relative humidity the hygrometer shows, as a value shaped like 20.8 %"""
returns 70 %
